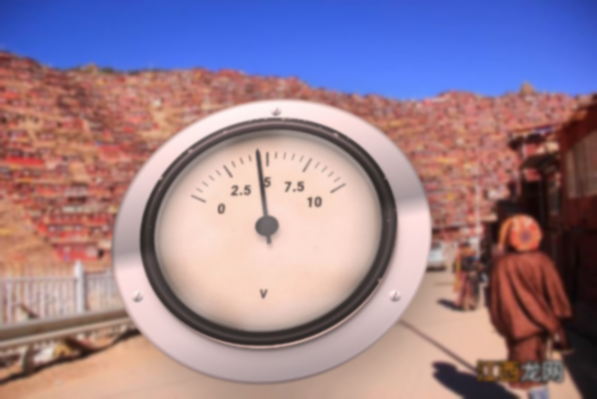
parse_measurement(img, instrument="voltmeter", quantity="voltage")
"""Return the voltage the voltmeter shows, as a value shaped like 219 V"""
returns 4.5 V
